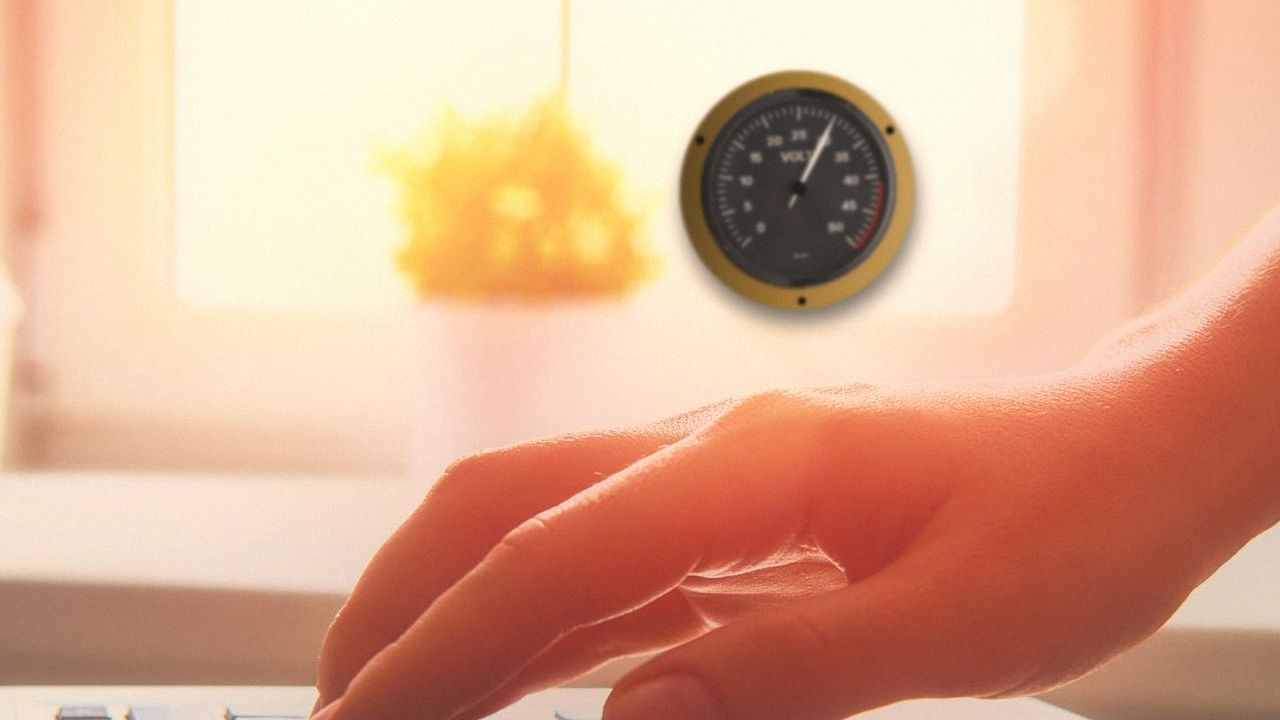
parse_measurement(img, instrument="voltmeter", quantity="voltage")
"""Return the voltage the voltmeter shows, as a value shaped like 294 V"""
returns 30 V
